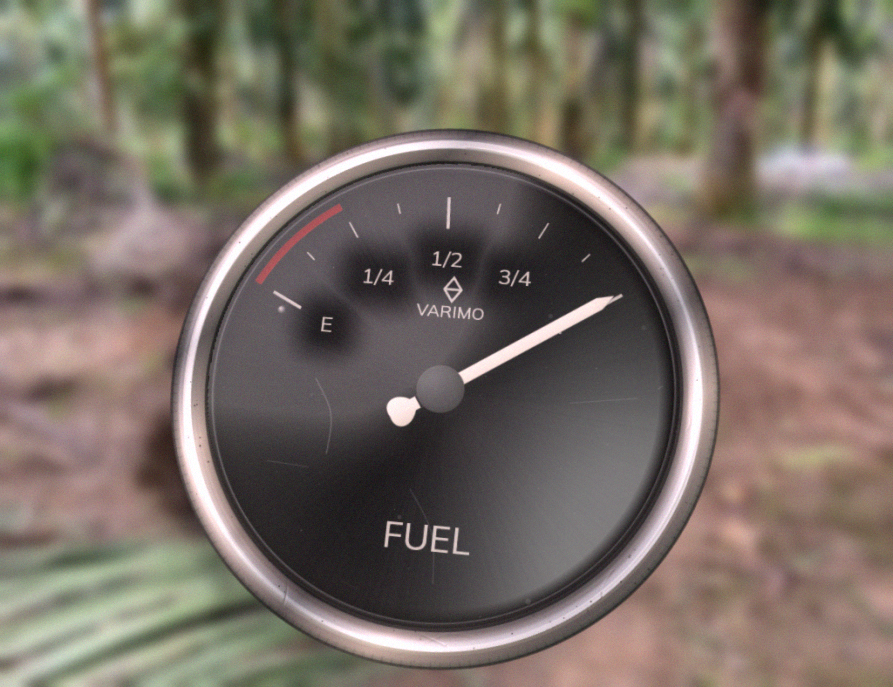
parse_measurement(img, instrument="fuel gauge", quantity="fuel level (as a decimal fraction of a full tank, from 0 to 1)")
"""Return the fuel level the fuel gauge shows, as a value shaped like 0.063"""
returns 1
